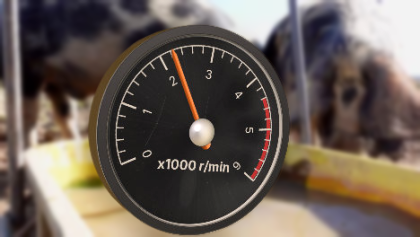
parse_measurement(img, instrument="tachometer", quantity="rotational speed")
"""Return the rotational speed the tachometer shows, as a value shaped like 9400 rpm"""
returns 2200 rpm
